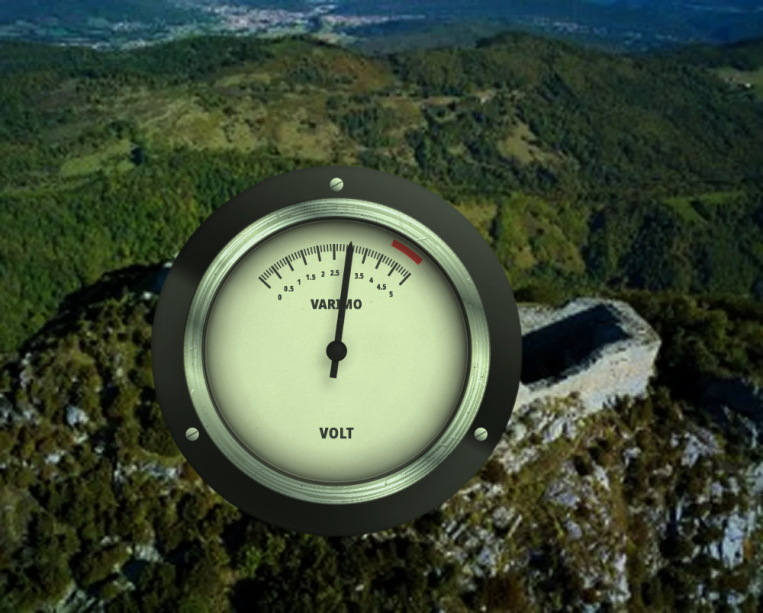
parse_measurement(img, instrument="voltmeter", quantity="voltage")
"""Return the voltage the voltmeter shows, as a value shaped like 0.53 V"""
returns 3 V
